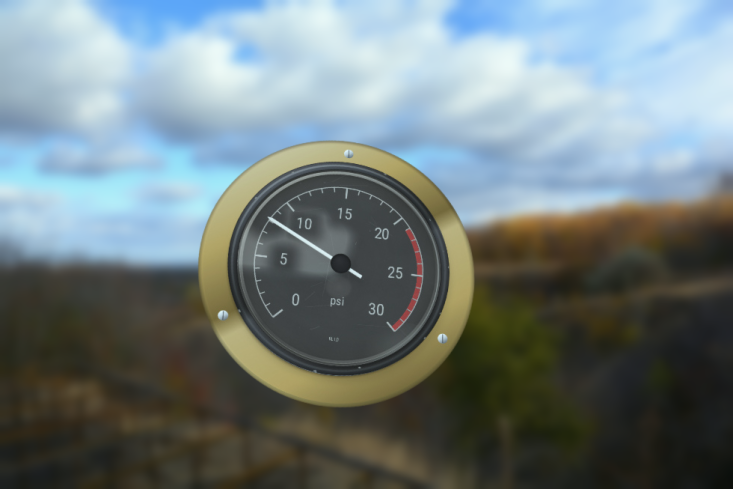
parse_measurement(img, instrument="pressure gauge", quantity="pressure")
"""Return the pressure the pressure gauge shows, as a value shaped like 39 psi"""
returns 8 psi
